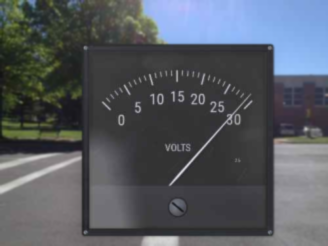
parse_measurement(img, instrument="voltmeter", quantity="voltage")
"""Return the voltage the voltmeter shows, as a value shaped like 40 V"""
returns 29 V
